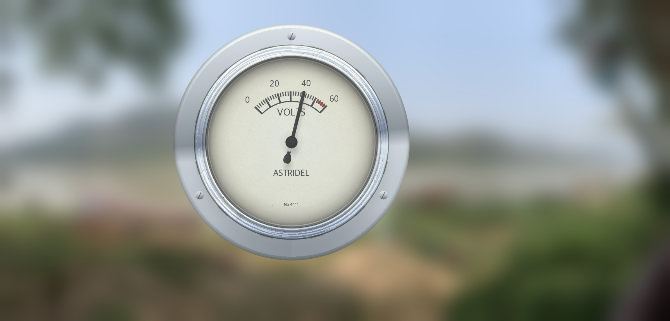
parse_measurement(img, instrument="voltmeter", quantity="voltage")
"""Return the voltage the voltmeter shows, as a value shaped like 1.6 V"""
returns 40 V
